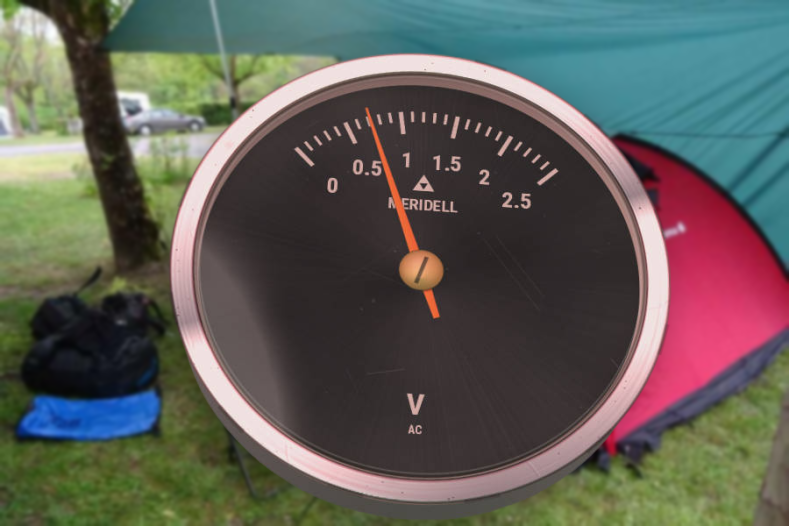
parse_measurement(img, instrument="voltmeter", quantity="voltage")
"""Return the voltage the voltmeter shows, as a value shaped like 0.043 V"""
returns 0.7 V
